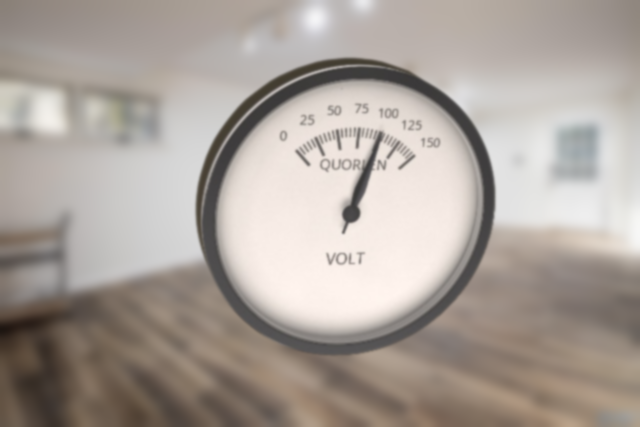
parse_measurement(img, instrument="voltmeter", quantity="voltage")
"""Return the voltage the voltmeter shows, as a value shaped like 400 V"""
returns 100 V
